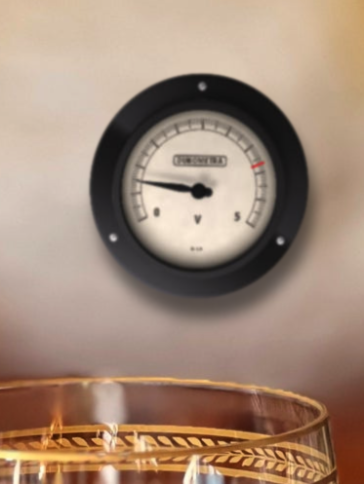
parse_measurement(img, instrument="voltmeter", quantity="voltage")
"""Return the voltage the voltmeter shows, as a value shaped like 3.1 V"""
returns 0.75 V
